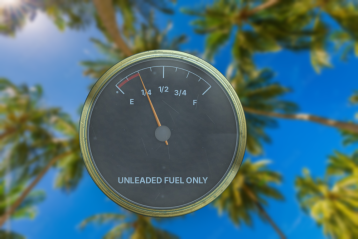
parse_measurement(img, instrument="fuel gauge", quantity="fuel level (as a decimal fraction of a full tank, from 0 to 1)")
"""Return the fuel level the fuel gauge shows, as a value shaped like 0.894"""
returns 0.25
